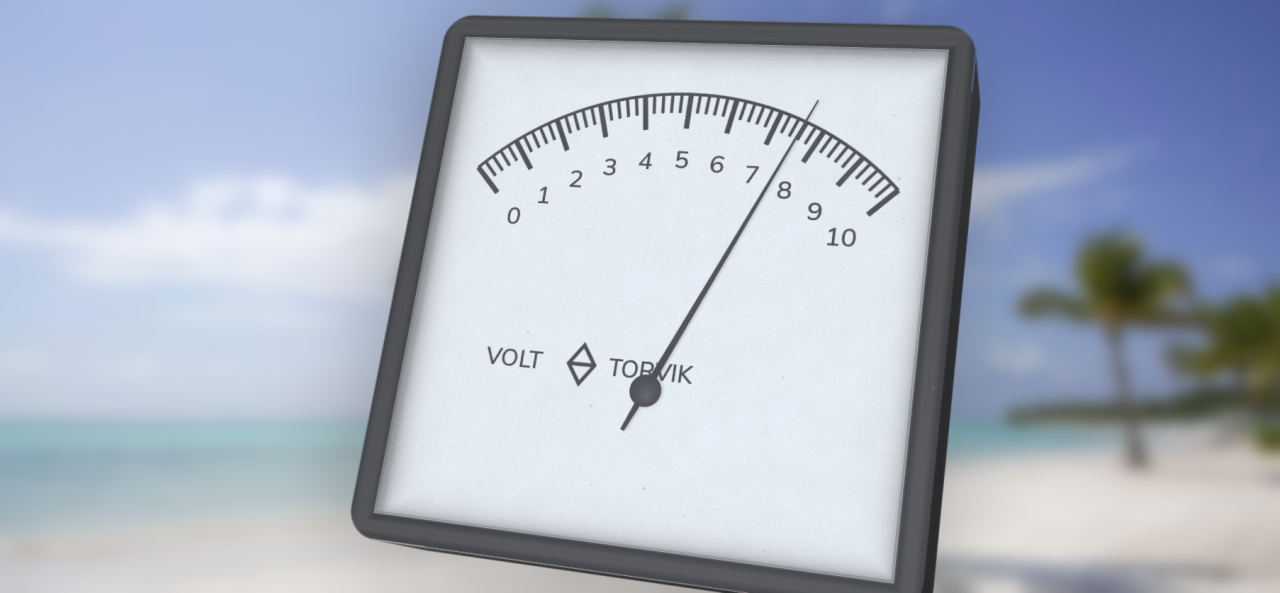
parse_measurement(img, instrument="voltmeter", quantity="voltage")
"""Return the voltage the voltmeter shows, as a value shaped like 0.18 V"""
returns 7.6 V
